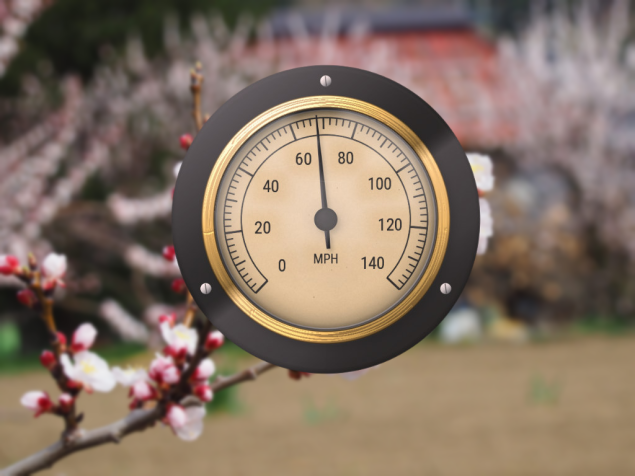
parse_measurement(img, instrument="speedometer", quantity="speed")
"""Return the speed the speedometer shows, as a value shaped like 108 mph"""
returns 68 mph
